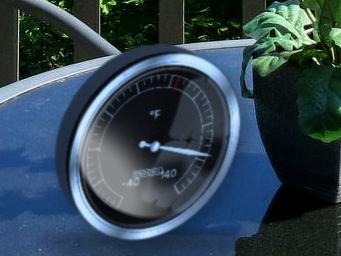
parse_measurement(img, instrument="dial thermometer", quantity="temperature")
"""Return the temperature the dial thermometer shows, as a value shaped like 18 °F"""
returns 116 °F
